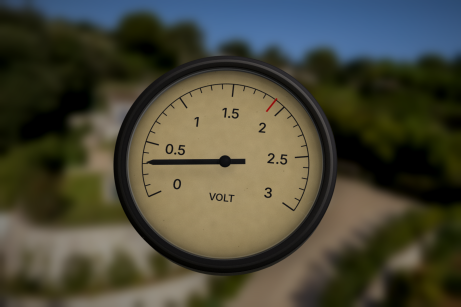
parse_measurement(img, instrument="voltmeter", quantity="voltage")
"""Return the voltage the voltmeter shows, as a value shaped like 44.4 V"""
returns 0.3 V
